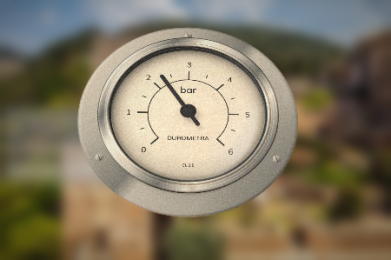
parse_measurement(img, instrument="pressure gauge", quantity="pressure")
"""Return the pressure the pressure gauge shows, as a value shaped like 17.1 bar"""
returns 2.25 bar
